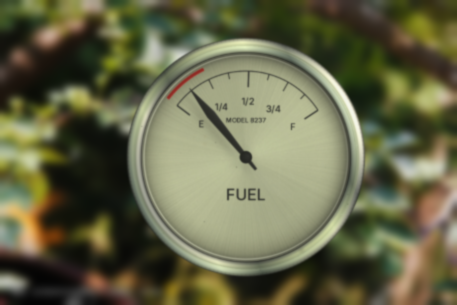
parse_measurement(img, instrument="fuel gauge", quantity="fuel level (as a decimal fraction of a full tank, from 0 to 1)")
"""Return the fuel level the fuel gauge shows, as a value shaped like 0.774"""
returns 0.125
